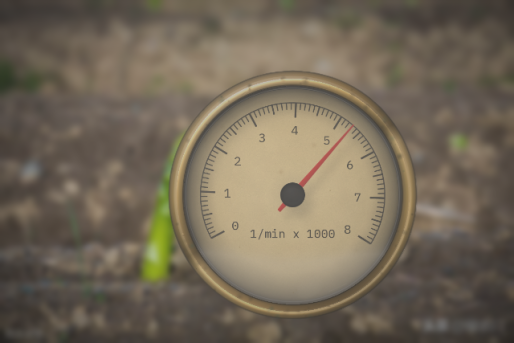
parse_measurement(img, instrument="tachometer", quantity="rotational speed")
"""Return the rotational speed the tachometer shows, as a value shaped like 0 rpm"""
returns 5300 rpm
